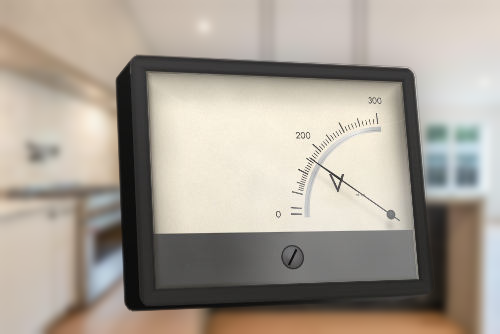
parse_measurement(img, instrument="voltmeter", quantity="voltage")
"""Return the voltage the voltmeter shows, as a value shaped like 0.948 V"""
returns 175 V
